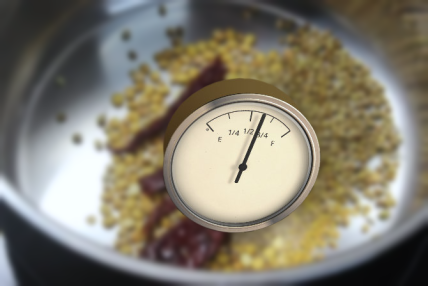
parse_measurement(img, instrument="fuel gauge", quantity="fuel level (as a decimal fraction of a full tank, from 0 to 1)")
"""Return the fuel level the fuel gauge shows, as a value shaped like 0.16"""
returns 0.625
